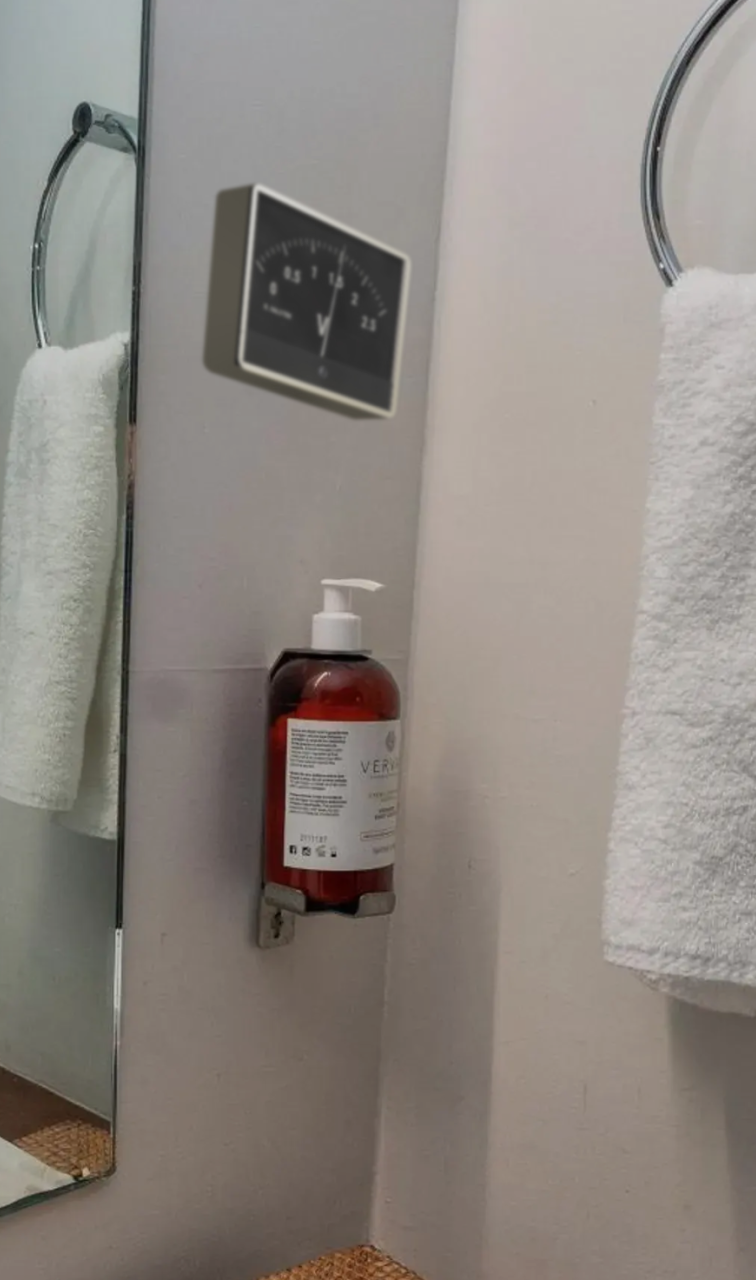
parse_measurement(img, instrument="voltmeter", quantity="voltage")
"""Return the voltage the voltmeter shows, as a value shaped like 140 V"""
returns 1.5 V
